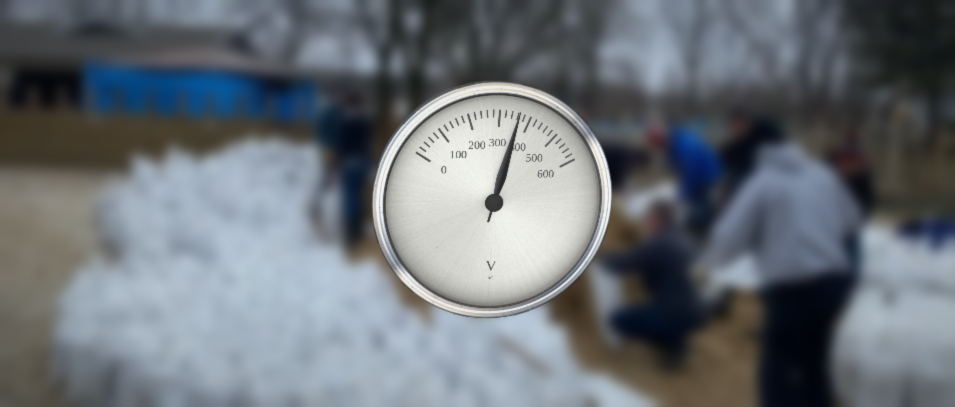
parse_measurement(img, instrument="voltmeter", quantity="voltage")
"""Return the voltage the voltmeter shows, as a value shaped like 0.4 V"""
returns 360 V
